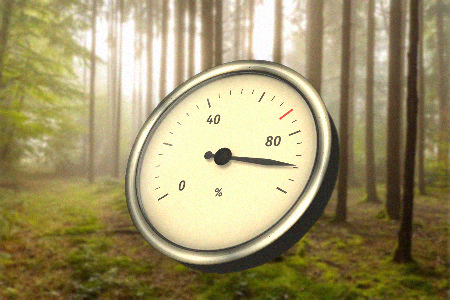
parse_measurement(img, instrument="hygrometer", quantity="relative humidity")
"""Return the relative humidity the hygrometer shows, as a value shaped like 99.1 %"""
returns 92 %
